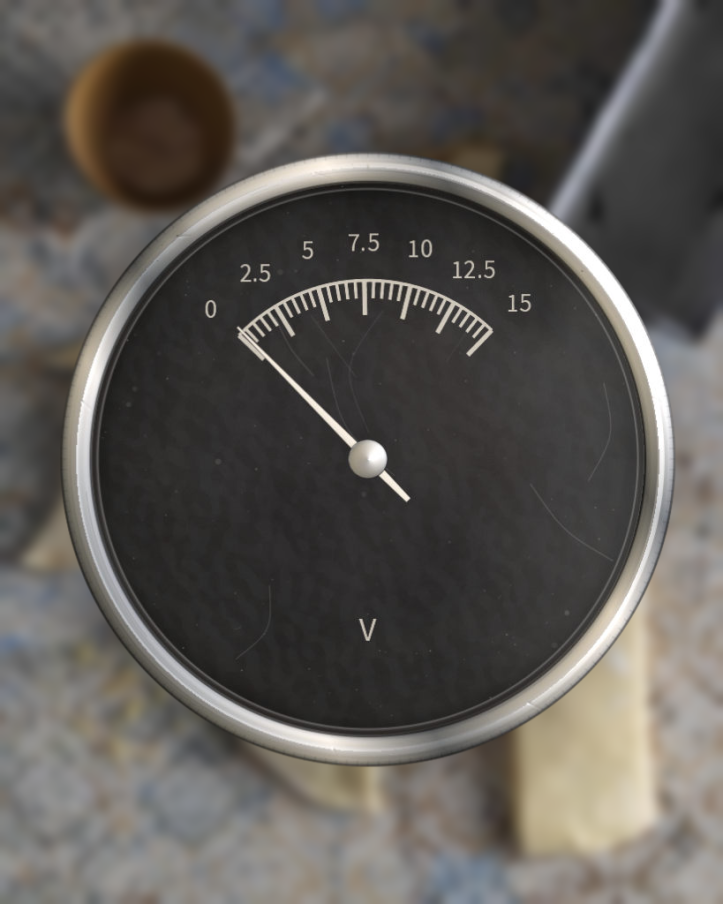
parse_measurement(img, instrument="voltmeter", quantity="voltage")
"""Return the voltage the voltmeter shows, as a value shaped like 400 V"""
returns 0.25 V
